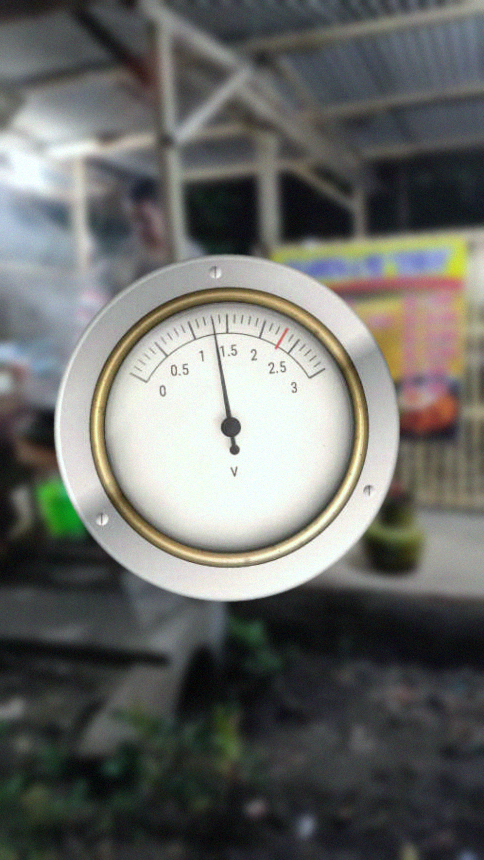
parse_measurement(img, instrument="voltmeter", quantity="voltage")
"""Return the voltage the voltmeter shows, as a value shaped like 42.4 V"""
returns 1.3 V
